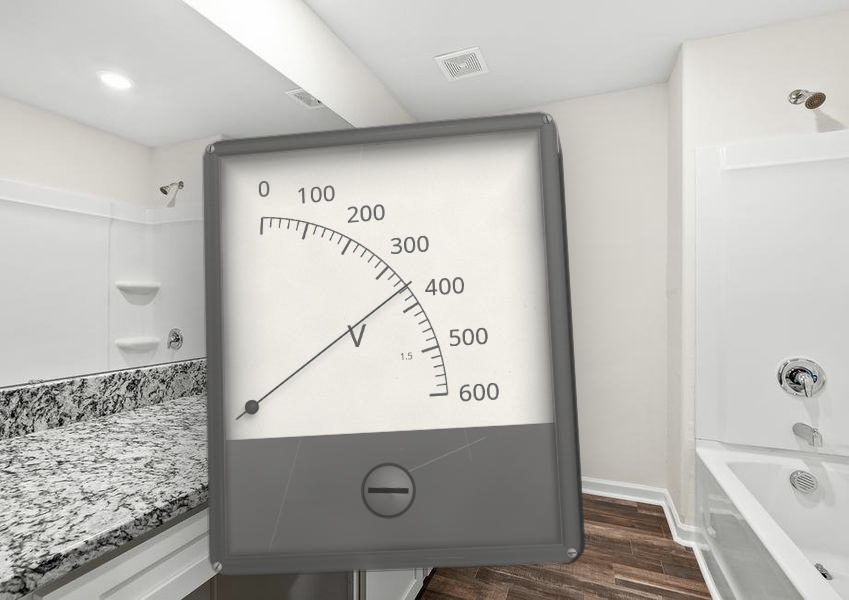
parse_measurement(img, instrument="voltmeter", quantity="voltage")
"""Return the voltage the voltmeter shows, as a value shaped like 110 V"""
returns 360 V
